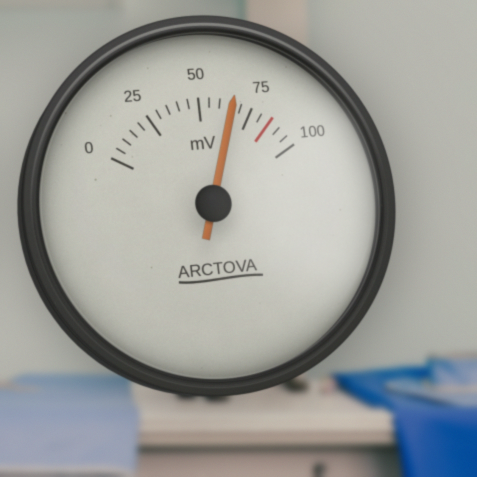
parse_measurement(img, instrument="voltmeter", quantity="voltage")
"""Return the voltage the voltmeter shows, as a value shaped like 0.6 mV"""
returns 65 mV
